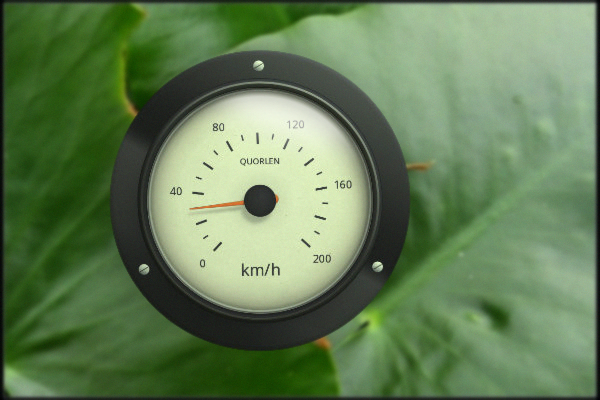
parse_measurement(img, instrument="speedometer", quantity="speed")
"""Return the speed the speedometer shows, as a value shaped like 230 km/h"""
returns 30 km/h
